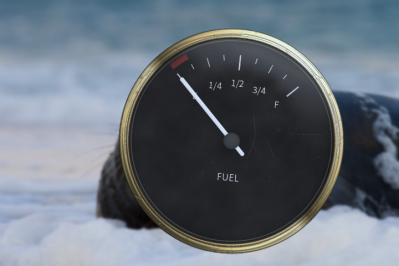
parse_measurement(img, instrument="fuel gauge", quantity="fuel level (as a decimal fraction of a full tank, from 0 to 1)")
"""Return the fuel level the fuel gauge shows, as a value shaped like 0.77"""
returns 0
